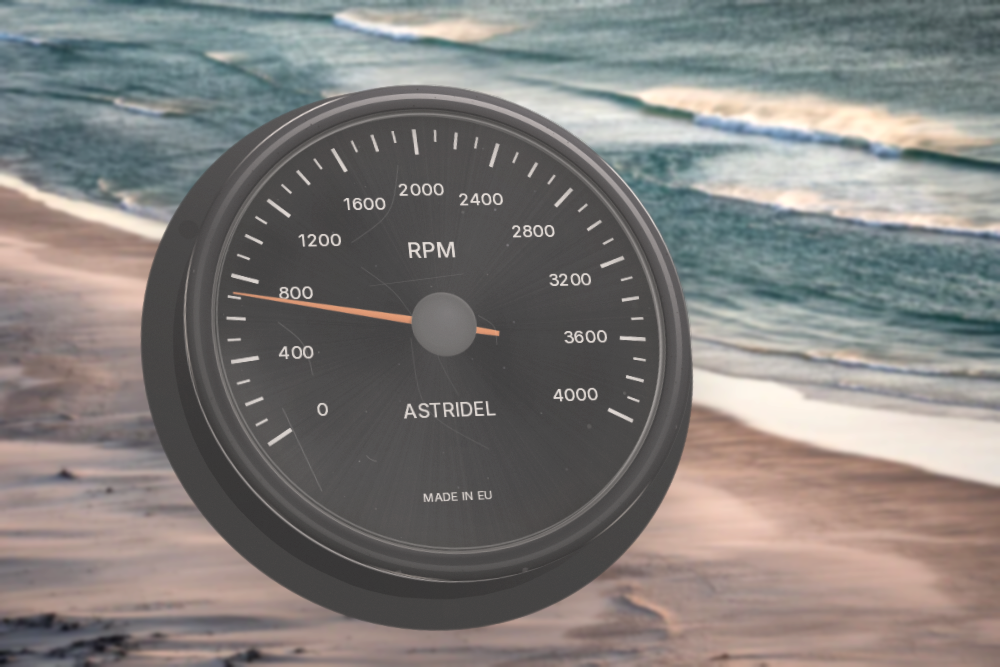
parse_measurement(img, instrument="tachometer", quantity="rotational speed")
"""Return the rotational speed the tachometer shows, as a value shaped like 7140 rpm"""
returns 700 rpm
